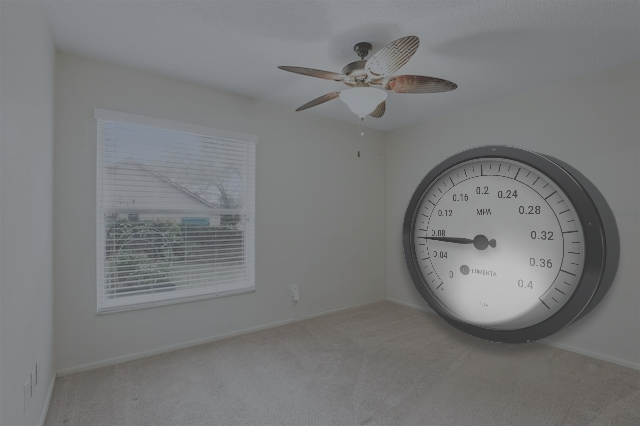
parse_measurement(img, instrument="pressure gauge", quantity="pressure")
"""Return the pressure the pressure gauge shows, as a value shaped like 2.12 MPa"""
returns 0.07 MPa
